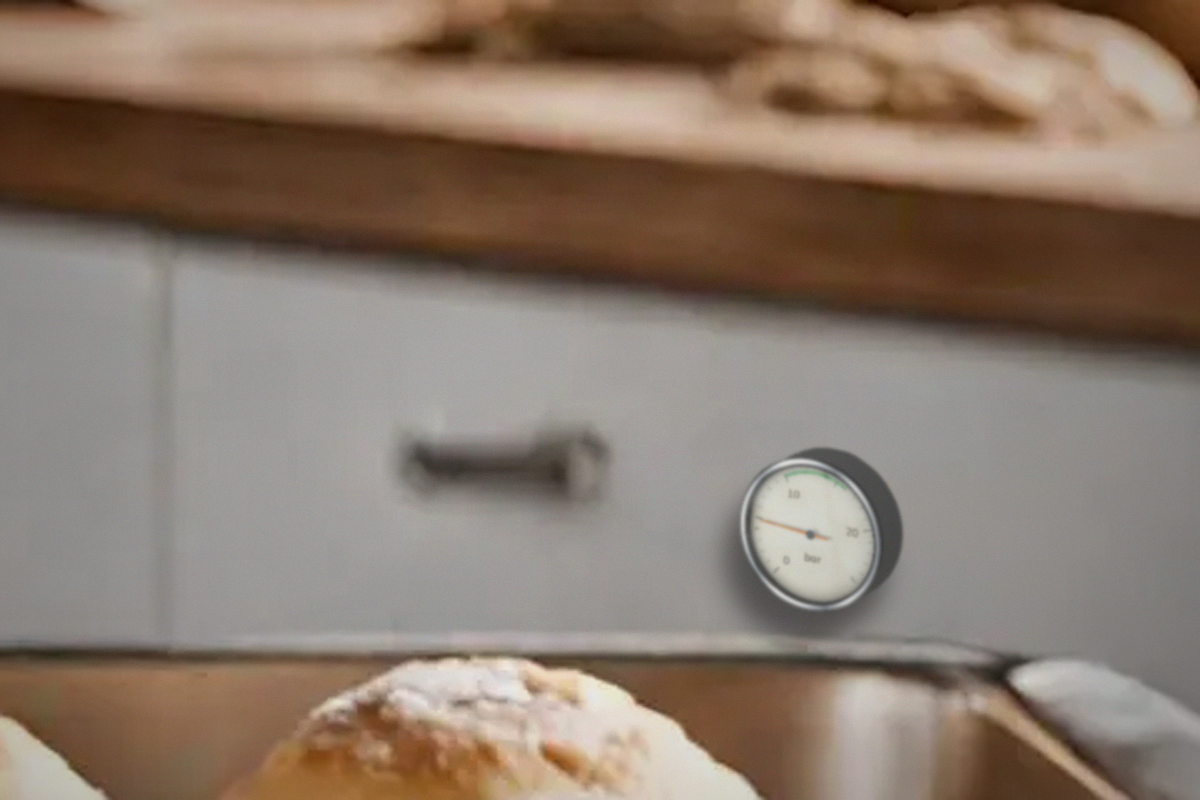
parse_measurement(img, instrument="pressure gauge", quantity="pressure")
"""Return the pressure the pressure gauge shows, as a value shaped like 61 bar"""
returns 5 bar
